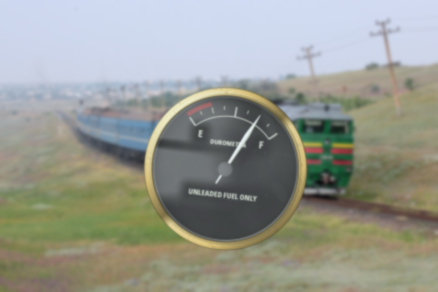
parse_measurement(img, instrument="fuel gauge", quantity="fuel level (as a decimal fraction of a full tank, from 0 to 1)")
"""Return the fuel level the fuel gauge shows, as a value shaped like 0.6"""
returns 0.75
